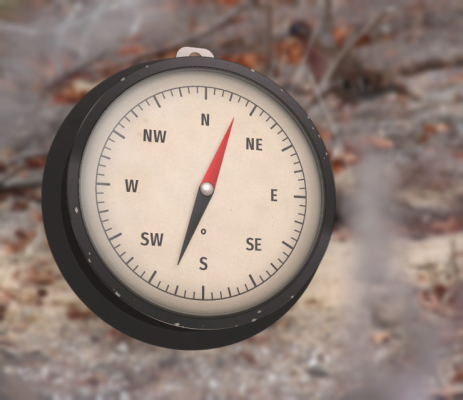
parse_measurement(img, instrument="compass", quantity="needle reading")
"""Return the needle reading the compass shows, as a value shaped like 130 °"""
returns 20 °
